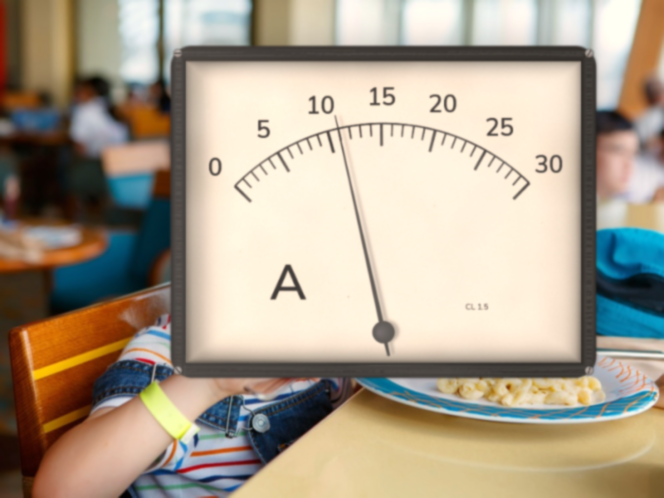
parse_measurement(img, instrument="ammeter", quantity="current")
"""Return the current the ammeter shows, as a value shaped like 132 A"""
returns 11 A
